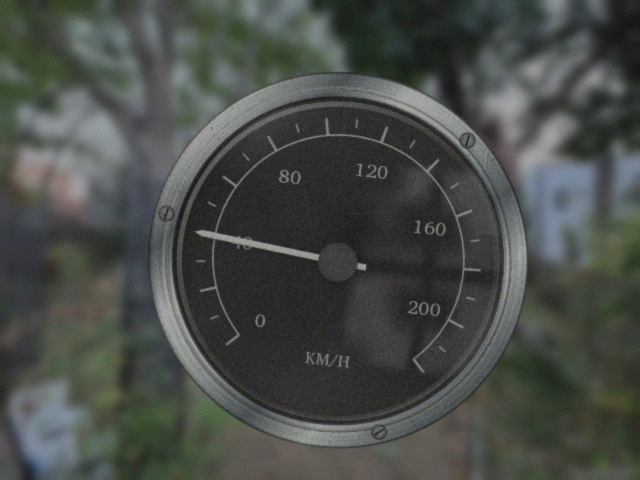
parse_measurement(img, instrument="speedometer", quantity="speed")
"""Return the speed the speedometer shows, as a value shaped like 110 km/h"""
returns 40 km/h
